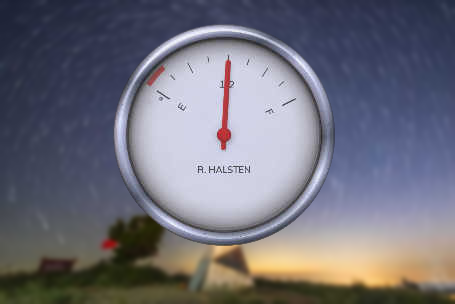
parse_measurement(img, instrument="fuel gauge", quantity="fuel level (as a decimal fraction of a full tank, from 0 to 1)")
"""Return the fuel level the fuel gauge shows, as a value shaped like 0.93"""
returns 0.5
